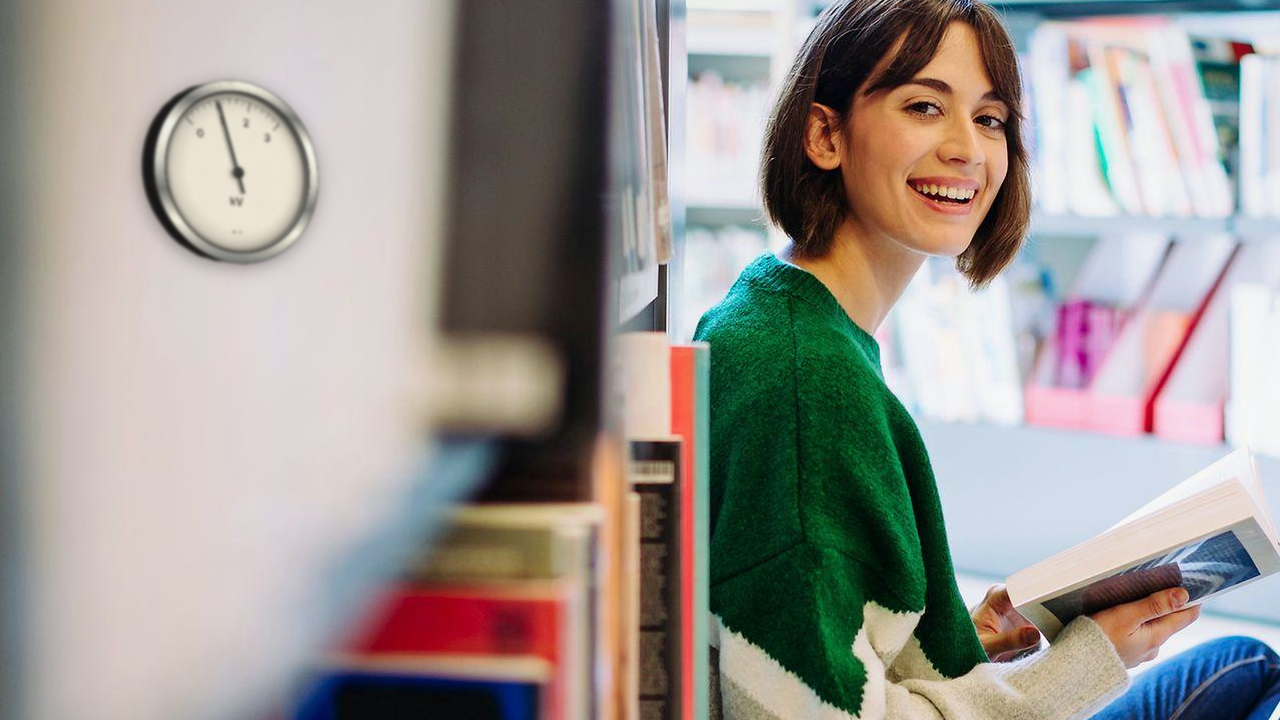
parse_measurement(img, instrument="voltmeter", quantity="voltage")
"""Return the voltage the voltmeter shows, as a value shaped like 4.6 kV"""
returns 1 kV
